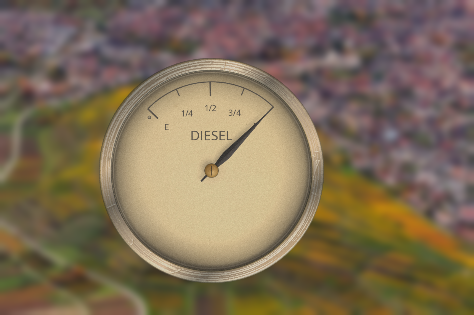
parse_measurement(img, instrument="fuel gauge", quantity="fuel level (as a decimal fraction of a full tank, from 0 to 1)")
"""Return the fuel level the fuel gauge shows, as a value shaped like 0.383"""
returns 1
